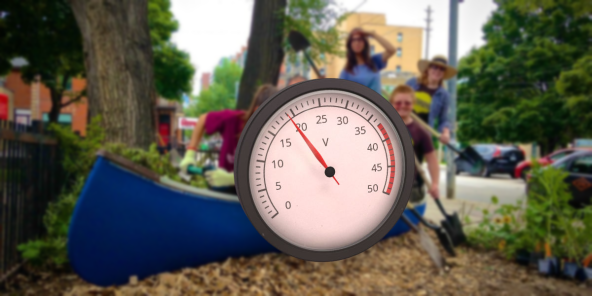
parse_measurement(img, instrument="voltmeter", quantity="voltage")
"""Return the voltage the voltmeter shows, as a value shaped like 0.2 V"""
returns 19 V
